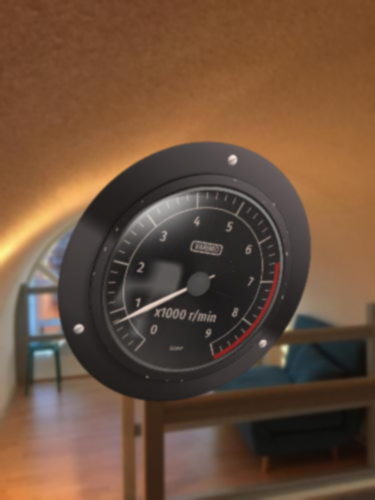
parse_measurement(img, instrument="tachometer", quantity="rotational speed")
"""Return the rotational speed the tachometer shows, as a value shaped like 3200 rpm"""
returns 800 rpm
